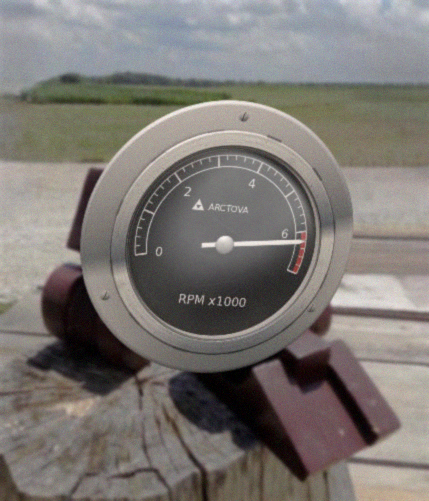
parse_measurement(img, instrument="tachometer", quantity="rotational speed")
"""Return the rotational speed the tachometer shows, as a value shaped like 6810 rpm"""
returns 6200 rpm
